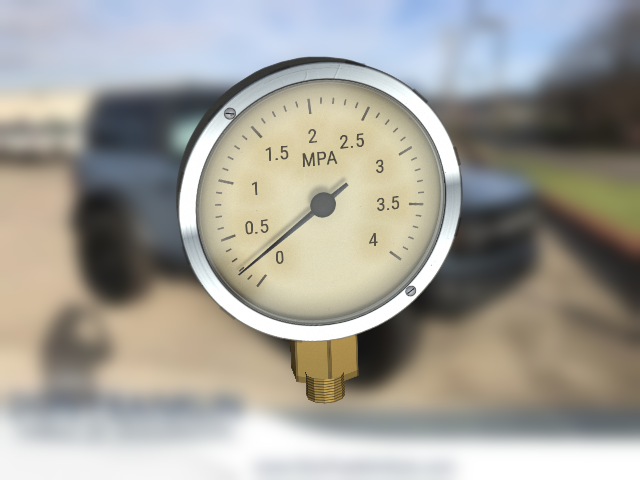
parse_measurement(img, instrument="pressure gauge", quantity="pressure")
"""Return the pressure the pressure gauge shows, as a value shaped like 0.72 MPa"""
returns 0.2 MPa
